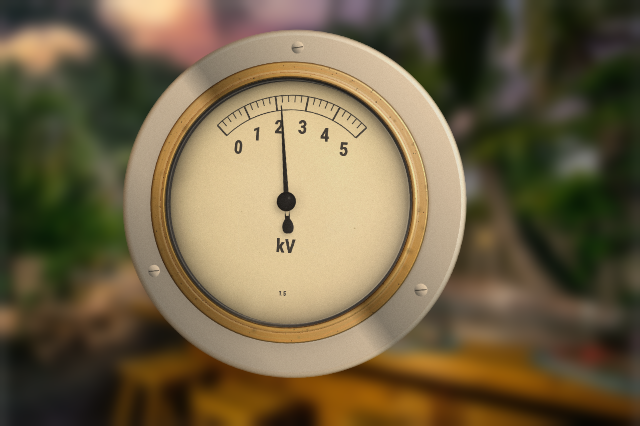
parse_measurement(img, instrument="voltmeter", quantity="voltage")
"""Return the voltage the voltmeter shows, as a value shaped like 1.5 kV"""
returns 2.2 kV
